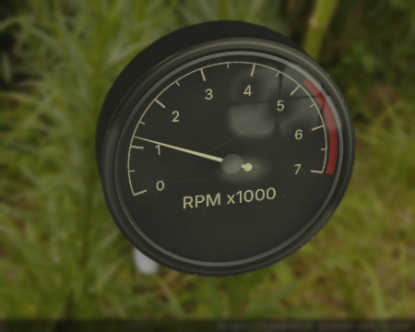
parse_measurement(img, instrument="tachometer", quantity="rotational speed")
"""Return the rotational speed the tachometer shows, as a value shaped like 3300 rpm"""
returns 1250 rpm
